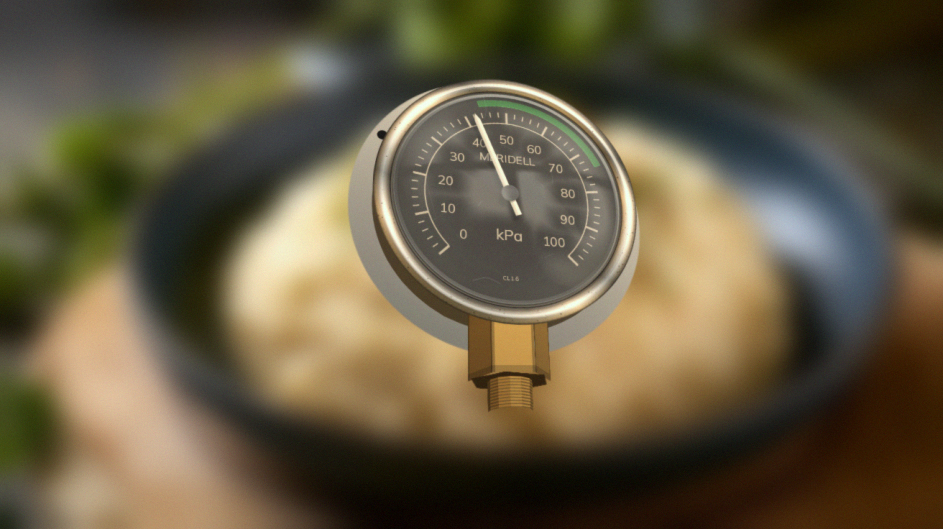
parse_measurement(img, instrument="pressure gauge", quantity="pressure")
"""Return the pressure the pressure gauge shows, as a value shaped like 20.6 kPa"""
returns 42 kPa
